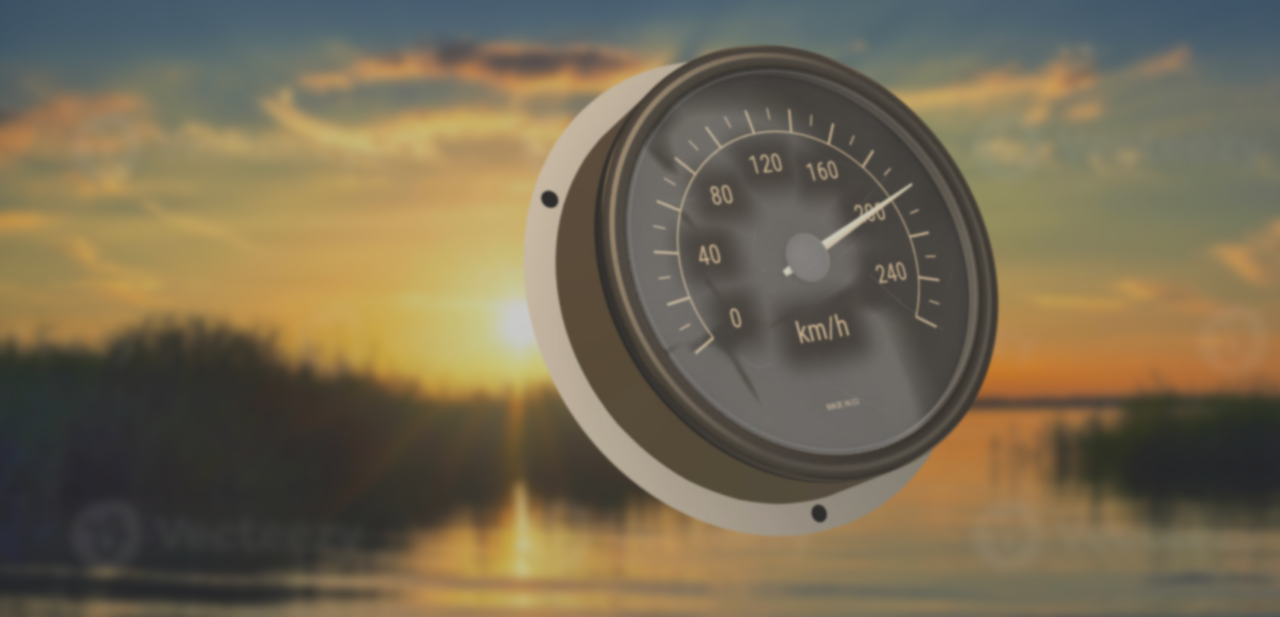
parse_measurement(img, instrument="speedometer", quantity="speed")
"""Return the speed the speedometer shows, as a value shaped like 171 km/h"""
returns 200 km/h
